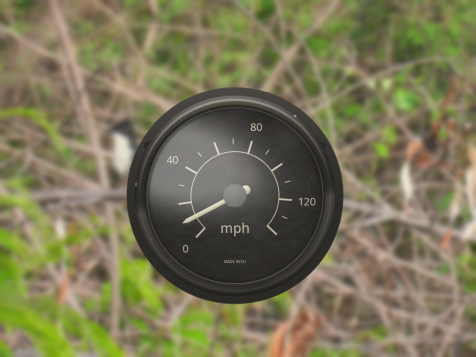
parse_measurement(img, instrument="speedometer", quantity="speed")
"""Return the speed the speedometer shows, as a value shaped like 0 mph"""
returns 10 mph
